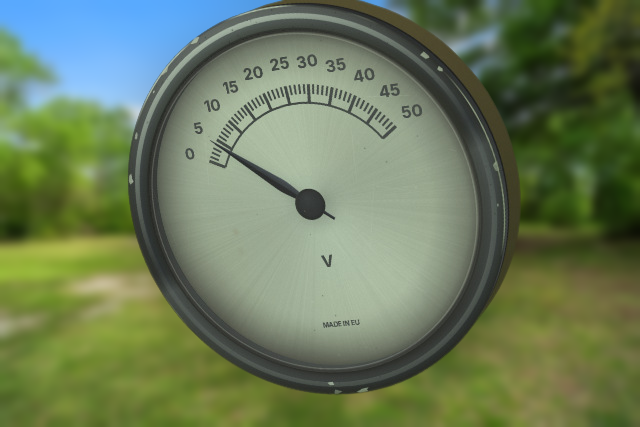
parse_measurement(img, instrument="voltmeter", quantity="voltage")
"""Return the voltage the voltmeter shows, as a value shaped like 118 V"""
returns 5 V
